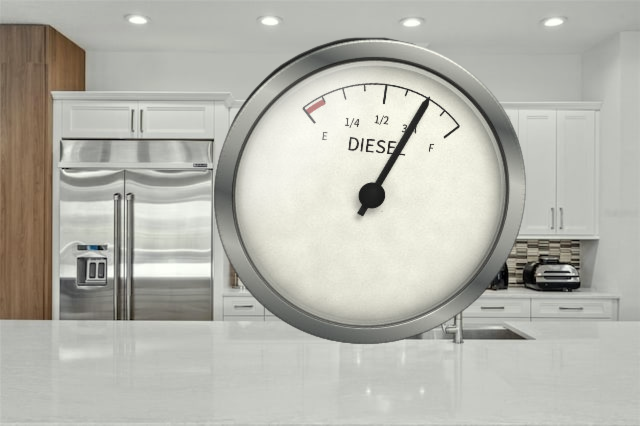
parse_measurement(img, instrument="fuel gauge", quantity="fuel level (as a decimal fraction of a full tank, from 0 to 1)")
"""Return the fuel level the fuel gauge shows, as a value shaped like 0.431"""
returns 0.75
